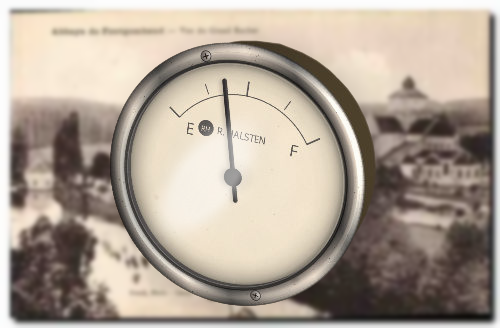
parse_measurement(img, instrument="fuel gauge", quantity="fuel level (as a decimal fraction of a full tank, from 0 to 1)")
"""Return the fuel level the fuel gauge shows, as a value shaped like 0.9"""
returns 0.375
